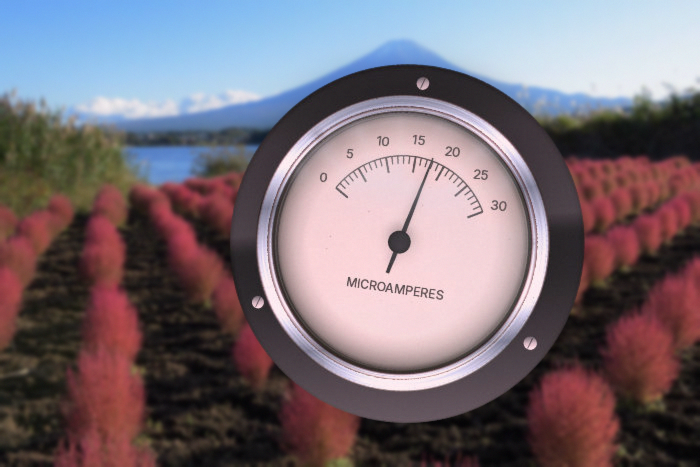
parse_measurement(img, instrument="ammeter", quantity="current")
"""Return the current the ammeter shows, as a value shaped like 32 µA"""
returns 18 µA
